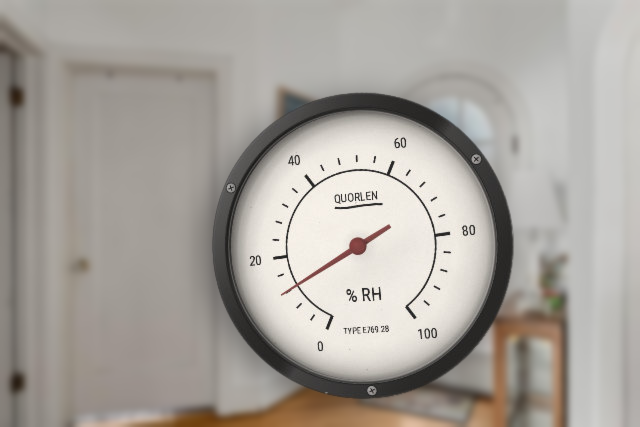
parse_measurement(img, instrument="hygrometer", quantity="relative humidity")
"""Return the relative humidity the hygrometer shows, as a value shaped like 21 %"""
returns 12 %
